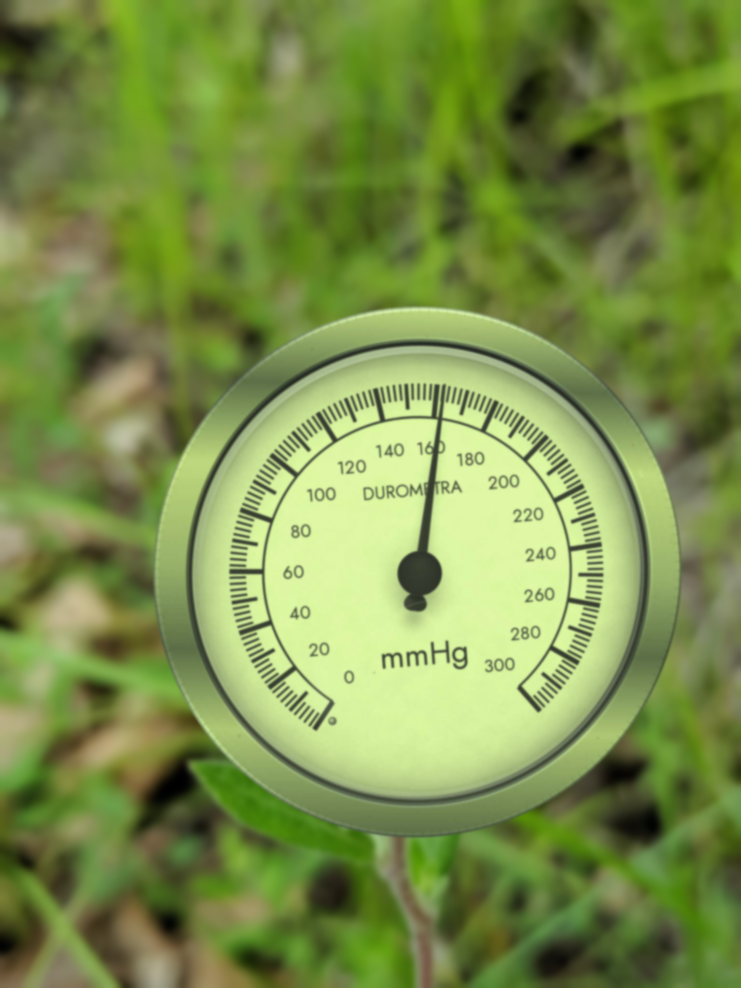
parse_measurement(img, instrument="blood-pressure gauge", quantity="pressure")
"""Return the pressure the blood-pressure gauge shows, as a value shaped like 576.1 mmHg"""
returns 162 mmHg
